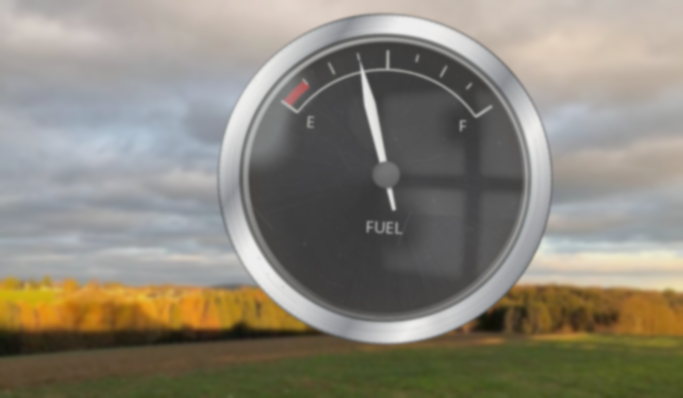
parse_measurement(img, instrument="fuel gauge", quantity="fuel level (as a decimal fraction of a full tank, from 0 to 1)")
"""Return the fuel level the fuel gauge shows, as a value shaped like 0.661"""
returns 0.375
